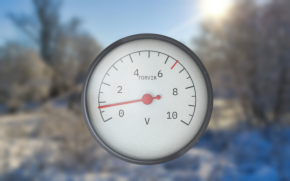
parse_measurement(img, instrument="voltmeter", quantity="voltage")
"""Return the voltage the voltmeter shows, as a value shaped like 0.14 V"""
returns 0.75 V
